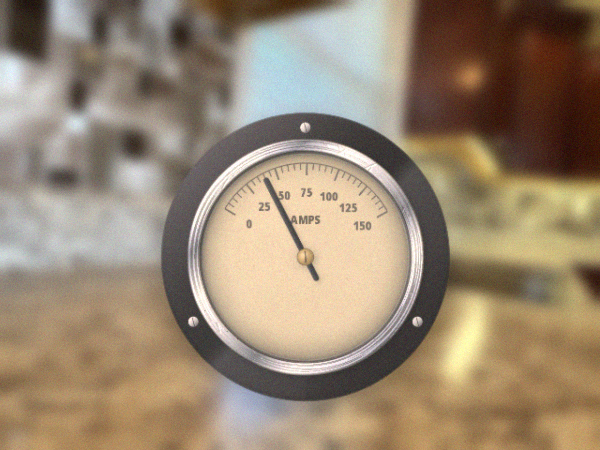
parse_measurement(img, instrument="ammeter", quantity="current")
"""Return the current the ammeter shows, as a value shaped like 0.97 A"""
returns 40 A
